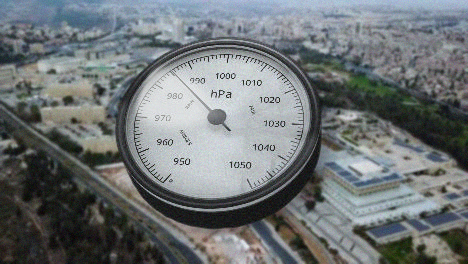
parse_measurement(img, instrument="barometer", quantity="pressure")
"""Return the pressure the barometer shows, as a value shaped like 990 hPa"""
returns 985 hPa
